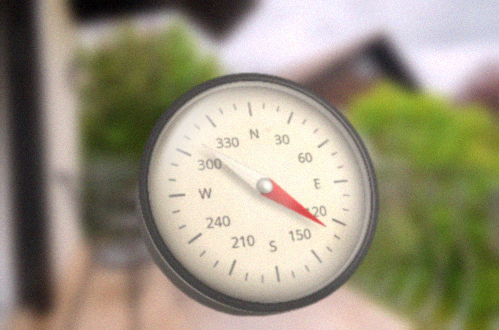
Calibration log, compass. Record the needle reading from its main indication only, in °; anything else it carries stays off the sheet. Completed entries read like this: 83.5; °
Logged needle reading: 130; °
